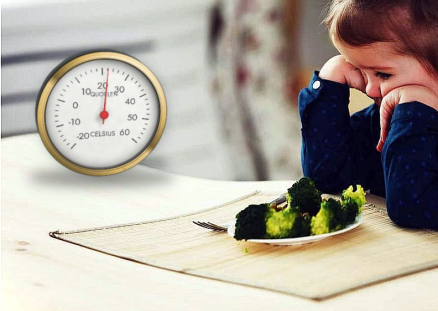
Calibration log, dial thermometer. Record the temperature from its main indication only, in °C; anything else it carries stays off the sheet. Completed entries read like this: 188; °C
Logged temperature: 22; °C
